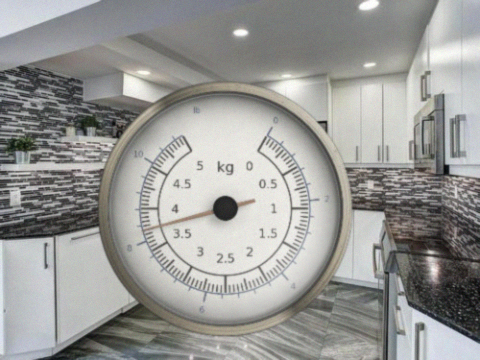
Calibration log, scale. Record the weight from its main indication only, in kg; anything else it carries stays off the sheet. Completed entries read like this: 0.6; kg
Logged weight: 3.75; kg
